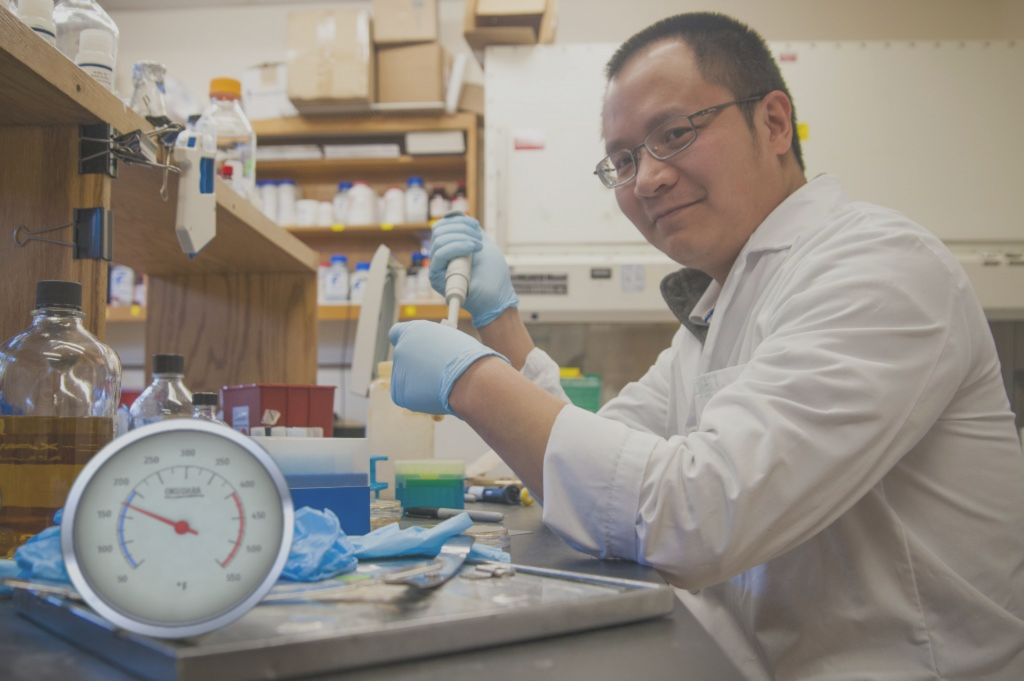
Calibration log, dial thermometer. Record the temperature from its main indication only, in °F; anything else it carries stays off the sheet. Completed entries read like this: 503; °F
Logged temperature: 175; °F
